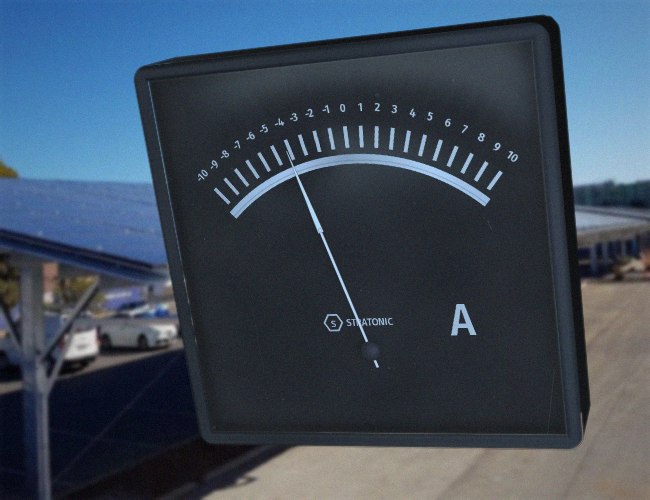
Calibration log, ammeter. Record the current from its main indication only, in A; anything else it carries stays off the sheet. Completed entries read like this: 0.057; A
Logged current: -4; A
